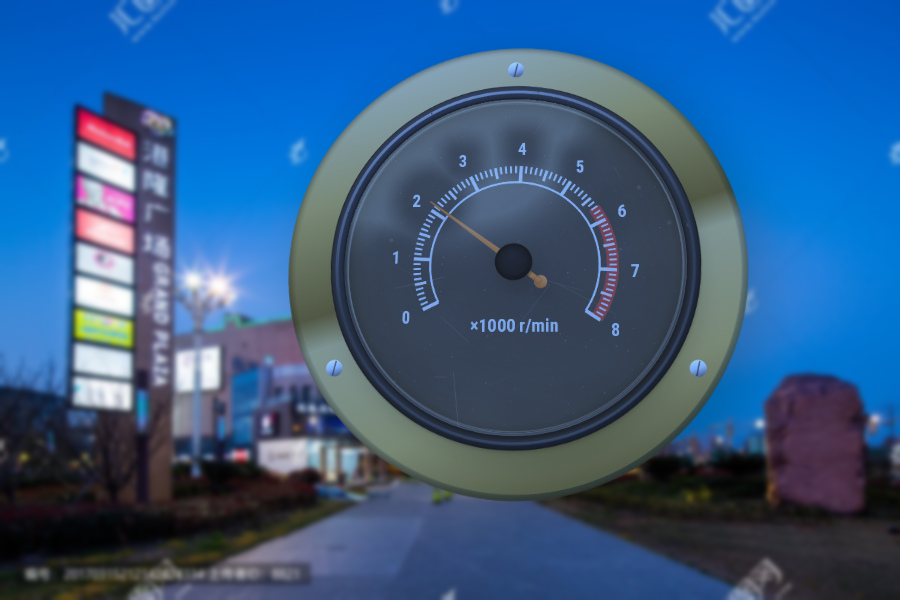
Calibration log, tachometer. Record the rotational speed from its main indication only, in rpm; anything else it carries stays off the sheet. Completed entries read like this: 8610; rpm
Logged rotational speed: 2100; rpm
